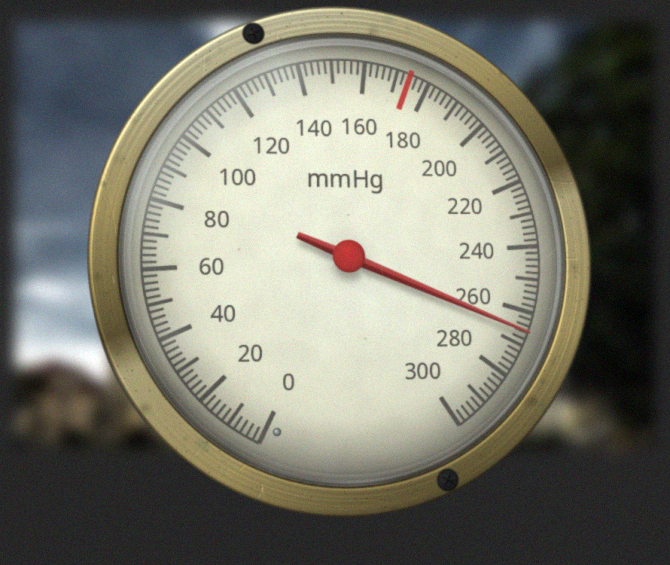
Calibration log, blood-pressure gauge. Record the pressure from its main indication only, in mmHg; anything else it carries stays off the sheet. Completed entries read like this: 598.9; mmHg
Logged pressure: 266; mmHg
